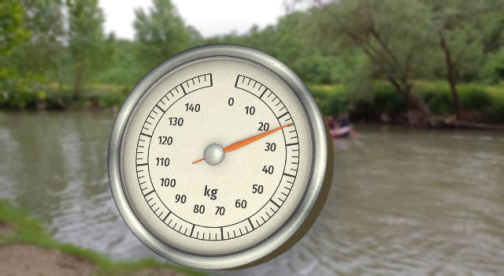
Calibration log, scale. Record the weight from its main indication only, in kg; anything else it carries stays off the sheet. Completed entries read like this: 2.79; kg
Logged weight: 24; kg
